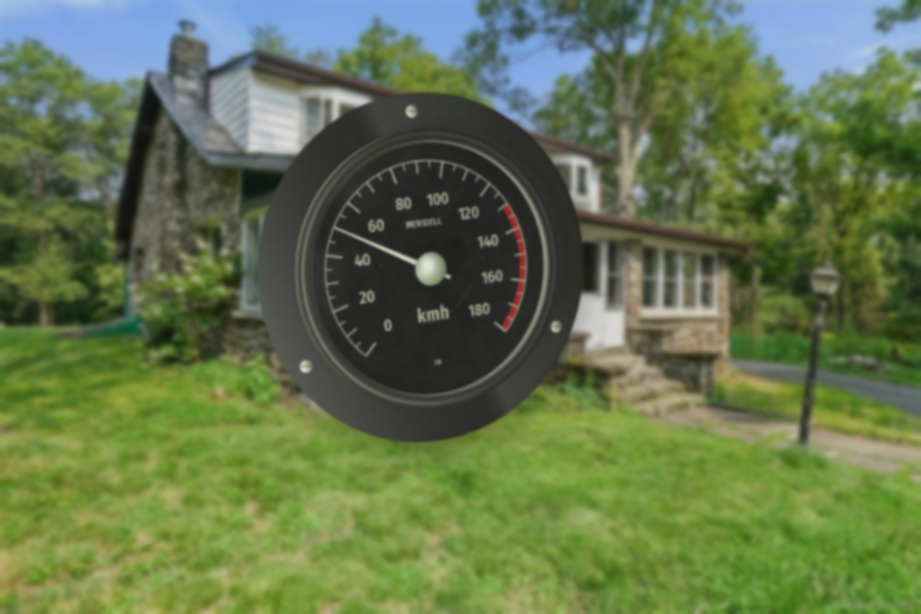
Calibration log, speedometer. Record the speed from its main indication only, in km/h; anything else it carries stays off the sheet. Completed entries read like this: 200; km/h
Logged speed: 50; km/h
